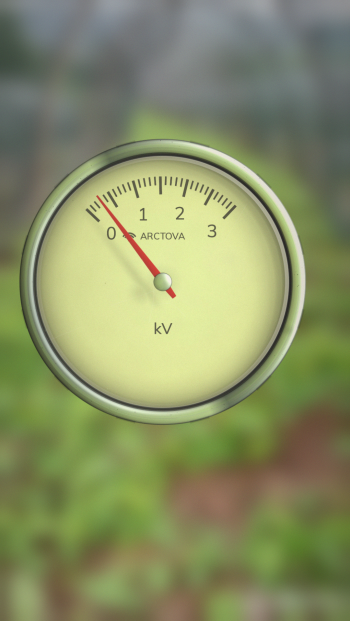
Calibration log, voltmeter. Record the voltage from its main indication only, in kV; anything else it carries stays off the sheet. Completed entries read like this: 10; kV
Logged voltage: 0.3; kV
